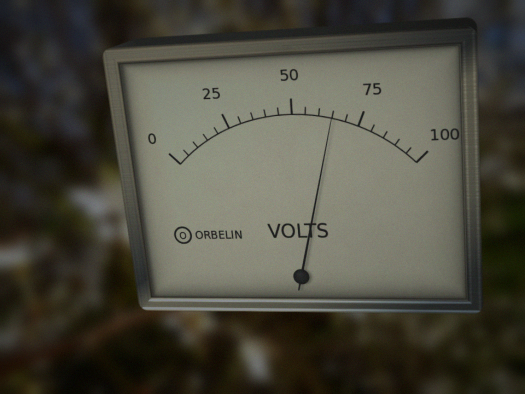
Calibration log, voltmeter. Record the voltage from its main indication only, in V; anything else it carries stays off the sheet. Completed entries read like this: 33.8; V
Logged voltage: 65; V
